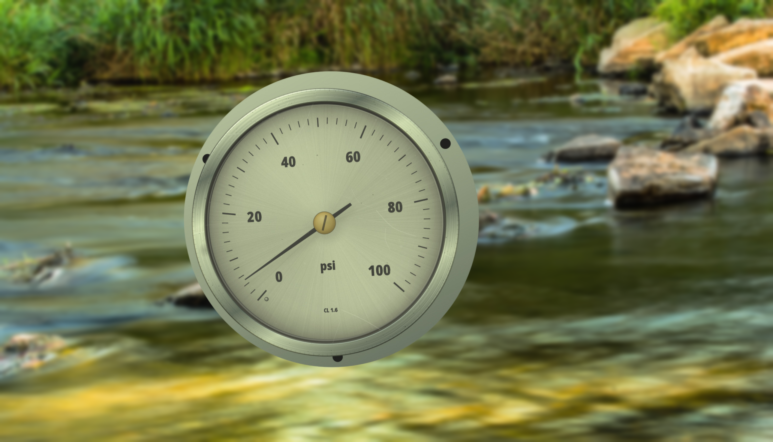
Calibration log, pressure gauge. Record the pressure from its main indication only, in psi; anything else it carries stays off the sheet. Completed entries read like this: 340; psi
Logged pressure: 5; psi
